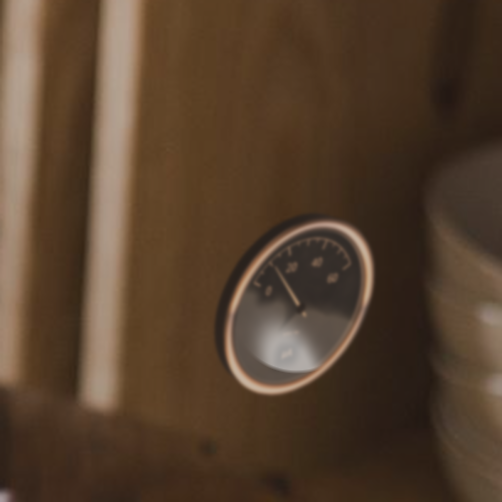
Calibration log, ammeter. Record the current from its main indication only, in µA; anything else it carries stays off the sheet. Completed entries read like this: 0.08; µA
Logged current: 10; µA
